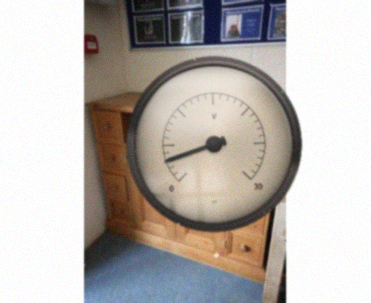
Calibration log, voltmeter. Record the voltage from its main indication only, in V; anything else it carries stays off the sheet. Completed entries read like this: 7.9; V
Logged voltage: 3; V
